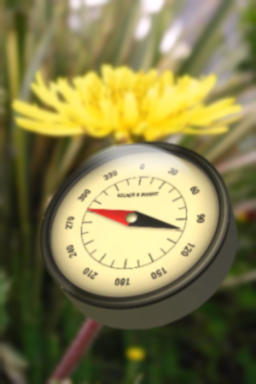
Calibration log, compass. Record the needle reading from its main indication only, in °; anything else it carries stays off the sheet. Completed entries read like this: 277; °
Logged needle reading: 285; °
